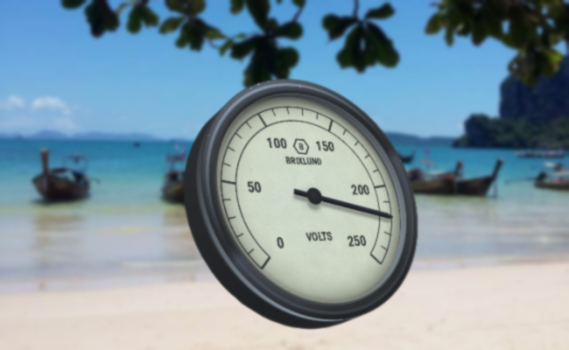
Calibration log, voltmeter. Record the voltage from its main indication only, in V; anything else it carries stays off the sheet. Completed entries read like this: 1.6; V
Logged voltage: 220; V
